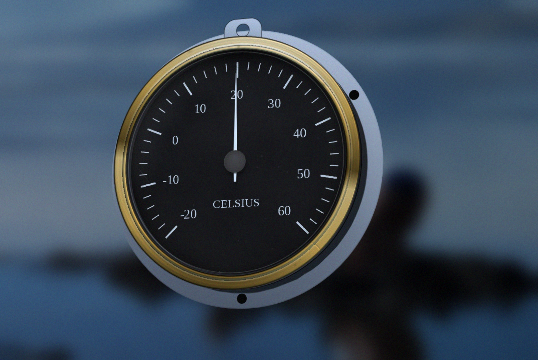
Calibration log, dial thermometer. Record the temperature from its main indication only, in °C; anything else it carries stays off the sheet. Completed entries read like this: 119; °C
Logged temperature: 20; °C
